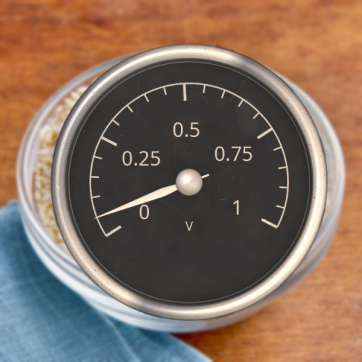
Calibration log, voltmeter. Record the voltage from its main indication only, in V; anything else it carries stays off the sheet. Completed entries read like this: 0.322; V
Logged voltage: 0.05; V
